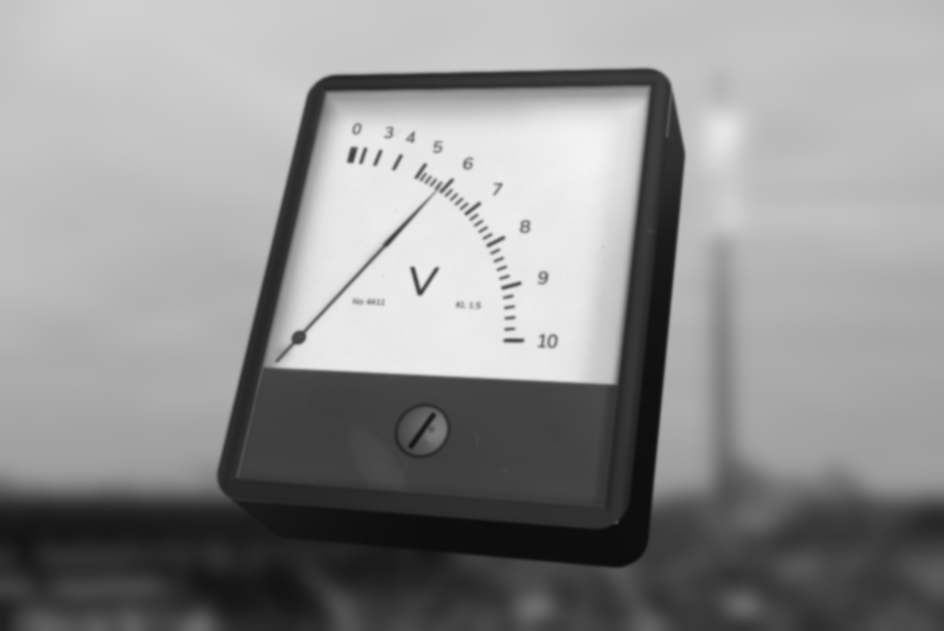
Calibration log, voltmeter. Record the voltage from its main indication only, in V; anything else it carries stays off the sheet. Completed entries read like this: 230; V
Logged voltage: 6; V
